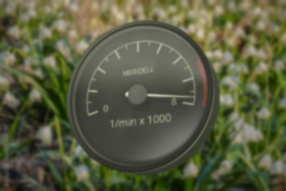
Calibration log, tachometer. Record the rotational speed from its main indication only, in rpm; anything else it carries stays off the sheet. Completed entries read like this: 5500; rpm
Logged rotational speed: 7750; rpm
